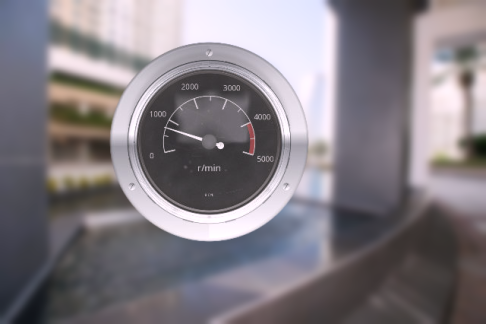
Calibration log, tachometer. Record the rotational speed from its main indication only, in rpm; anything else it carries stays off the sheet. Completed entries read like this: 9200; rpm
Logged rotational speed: 750; rpm
